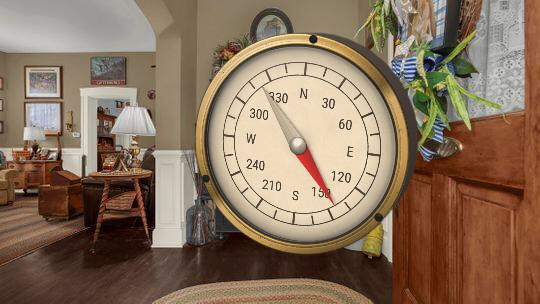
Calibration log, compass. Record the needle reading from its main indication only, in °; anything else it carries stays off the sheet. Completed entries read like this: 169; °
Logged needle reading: 142.5; °
